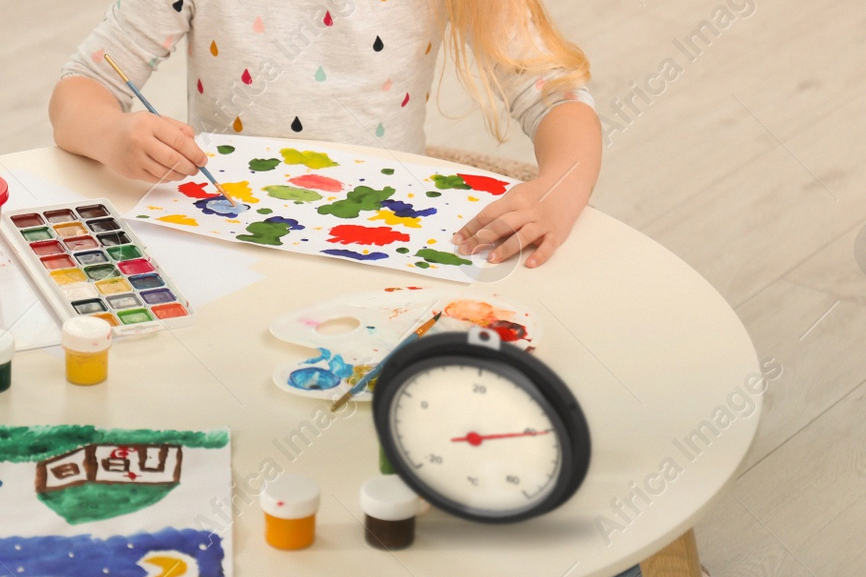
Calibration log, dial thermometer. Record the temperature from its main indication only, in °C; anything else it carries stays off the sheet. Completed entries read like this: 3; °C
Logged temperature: 40; °C
